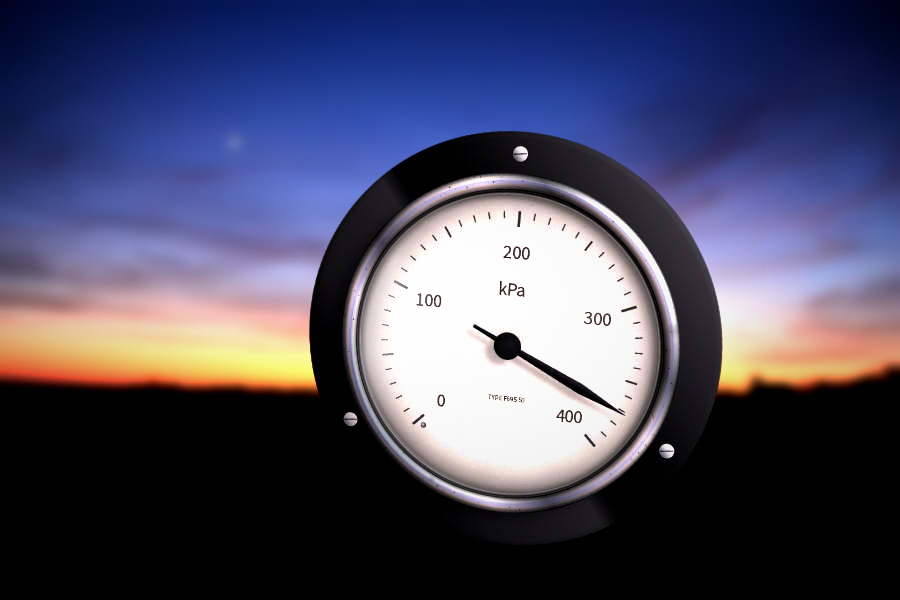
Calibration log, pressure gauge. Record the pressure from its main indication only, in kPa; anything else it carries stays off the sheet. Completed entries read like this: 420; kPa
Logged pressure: 370; kPa
